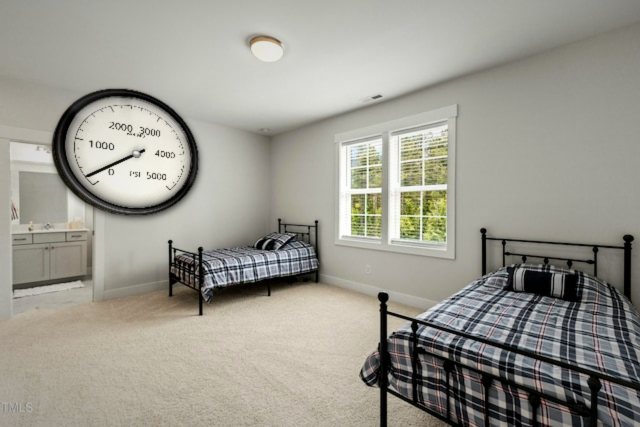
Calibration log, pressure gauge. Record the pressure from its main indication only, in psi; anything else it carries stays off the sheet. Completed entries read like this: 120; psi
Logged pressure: 200; psi
